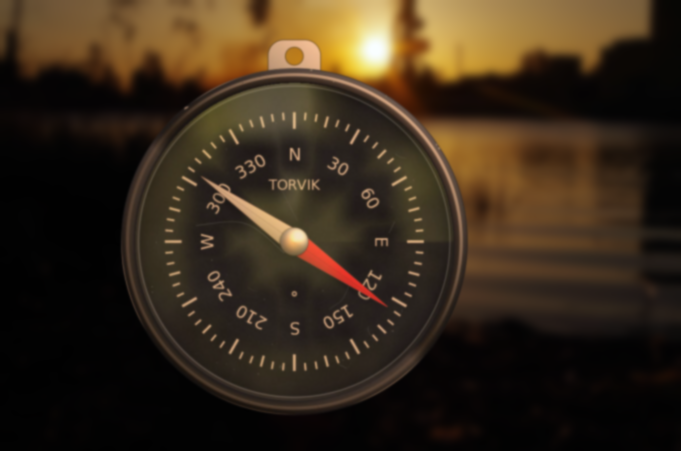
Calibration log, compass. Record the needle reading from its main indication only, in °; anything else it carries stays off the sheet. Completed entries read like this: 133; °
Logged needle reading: 125; °
